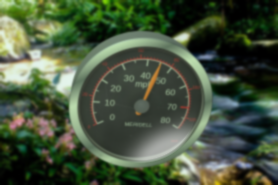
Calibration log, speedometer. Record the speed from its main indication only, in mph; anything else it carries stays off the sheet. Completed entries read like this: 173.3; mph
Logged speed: 45; mph
